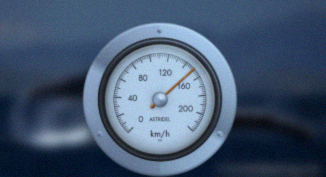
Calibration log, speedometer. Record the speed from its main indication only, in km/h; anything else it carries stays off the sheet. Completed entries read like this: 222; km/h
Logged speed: 150; km/h
